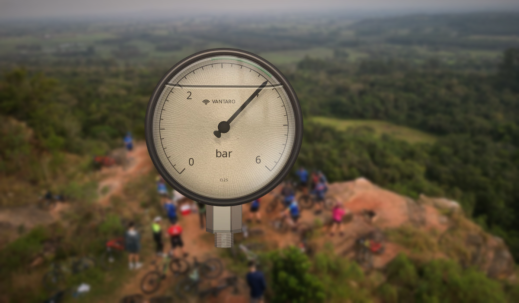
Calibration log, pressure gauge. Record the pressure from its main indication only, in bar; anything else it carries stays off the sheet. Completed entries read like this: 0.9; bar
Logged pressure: 4; bar
